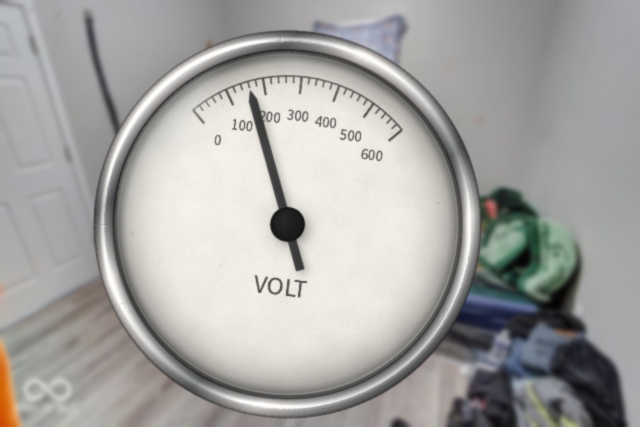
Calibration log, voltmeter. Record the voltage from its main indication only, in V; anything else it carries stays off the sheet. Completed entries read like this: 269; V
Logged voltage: 160; V
